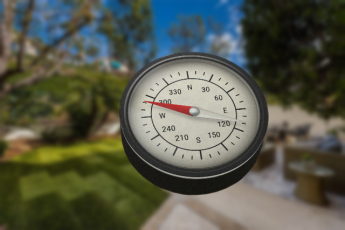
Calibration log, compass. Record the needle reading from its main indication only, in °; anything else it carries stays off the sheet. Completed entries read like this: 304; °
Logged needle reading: 290; °
